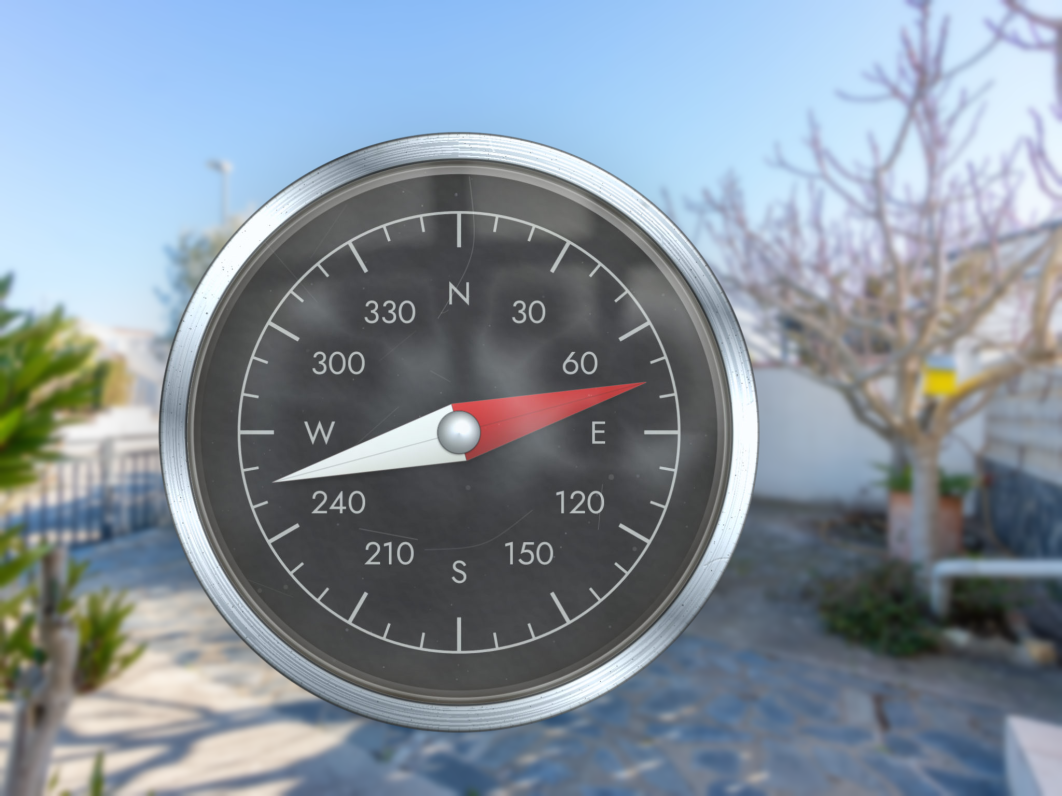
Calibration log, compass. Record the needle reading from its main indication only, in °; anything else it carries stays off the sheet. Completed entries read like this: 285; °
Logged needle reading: 75; °
